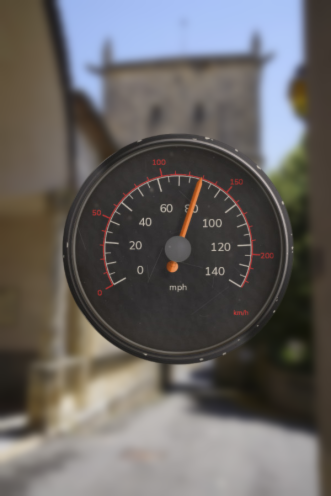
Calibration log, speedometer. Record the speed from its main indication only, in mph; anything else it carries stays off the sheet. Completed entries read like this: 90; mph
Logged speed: 80; mph
